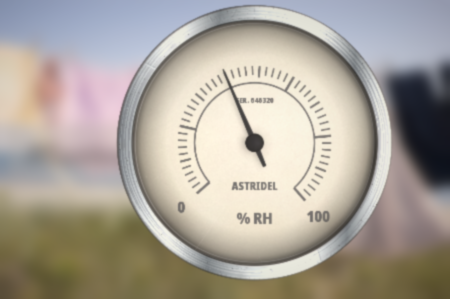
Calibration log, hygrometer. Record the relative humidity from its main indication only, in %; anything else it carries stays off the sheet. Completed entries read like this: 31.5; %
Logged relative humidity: 40; %
